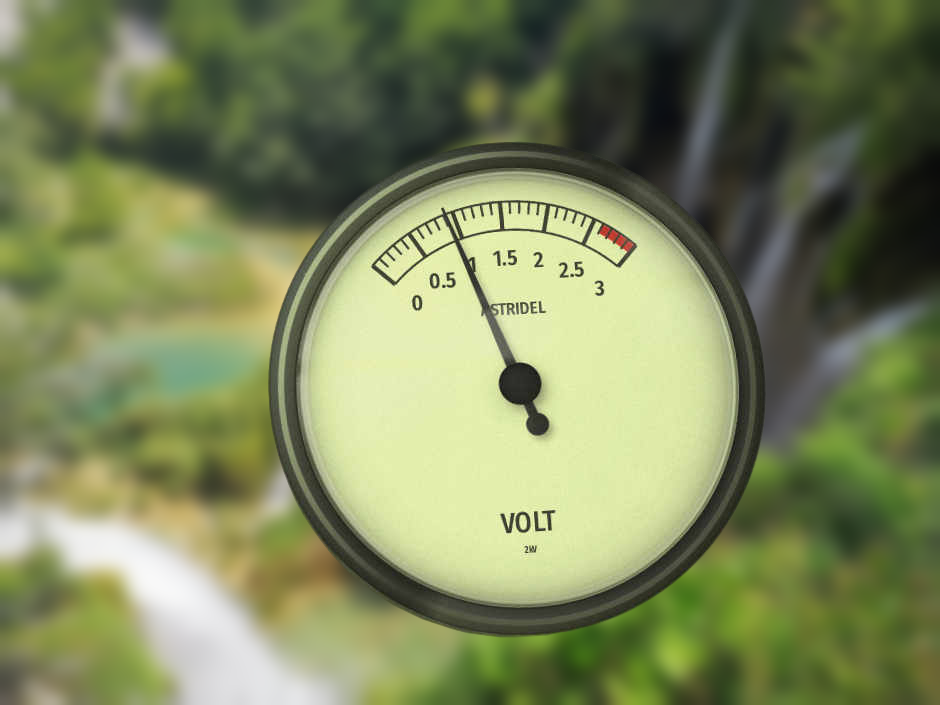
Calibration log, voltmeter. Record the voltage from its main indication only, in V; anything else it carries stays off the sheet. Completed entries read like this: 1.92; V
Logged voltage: 0.9; V
